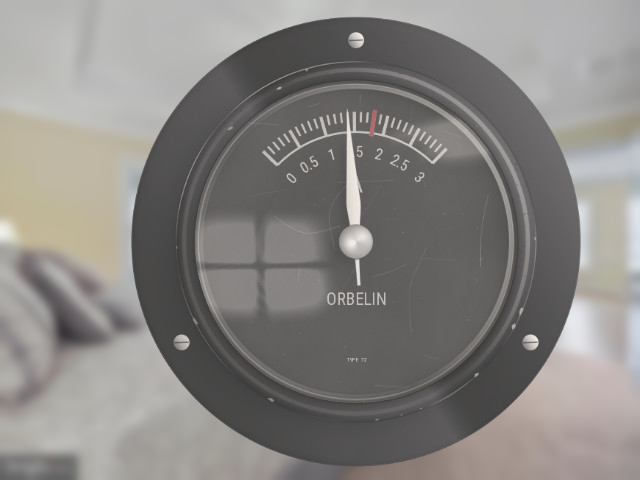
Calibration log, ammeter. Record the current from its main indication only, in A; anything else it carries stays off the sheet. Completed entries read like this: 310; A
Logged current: 1.4; A
